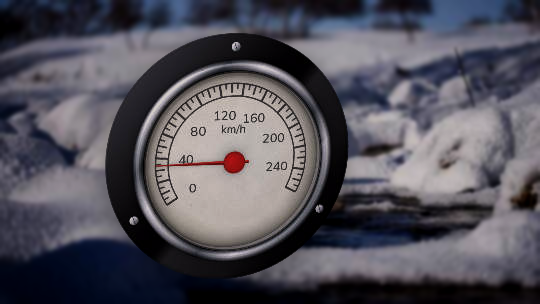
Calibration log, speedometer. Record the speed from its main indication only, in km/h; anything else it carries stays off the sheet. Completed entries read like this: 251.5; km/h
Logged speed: 35; km/h
